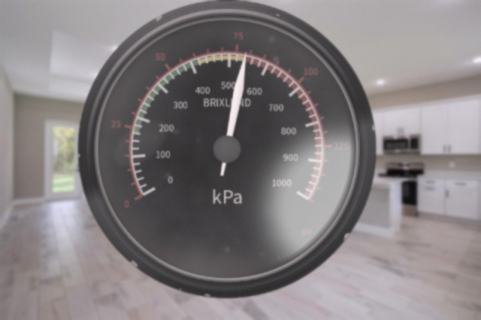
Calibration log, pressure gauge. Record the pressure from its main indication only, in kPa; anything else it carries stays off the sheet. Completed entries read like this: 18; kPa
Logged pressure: 540; kPa
